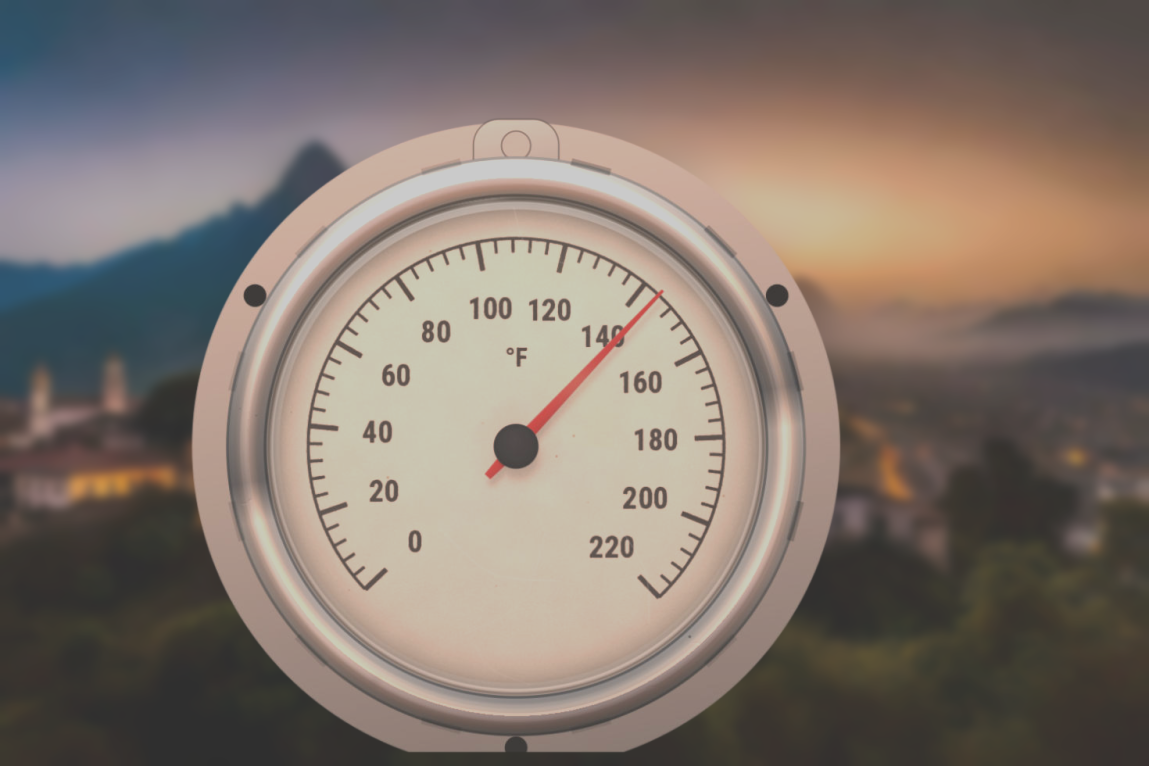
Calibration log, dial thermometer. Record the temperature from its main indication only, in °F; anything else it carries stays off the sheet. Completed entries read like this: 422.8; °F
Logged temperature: 144; °F
